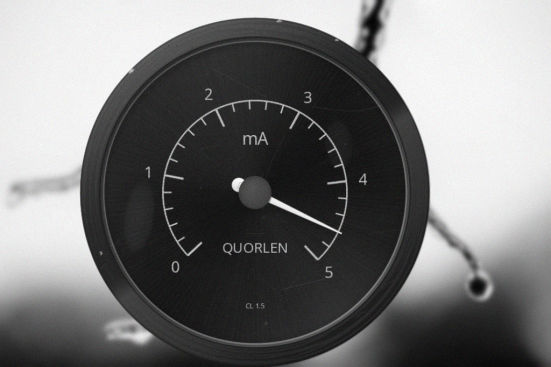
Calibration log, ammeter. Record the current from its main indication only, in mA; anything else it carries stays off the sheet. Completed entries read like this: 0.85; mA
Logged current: 4.6; mA
